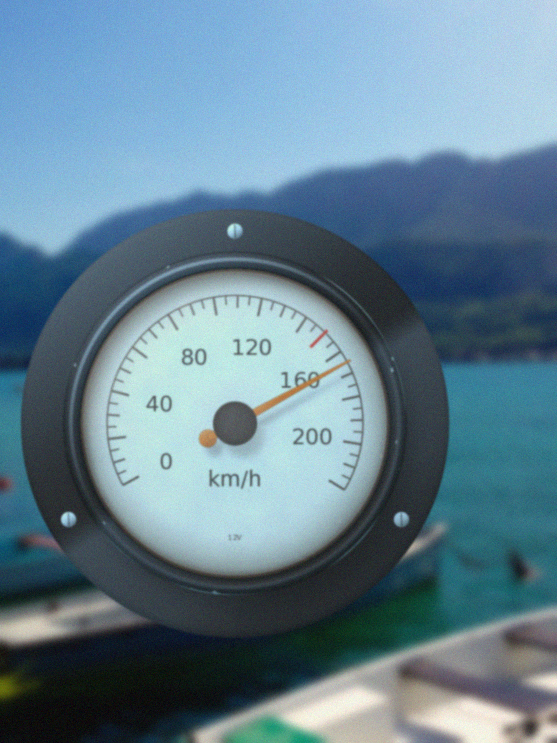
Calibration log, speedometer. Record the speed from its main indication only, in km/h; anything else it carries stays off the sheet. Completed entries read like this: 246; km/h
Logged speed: 165; km/h
